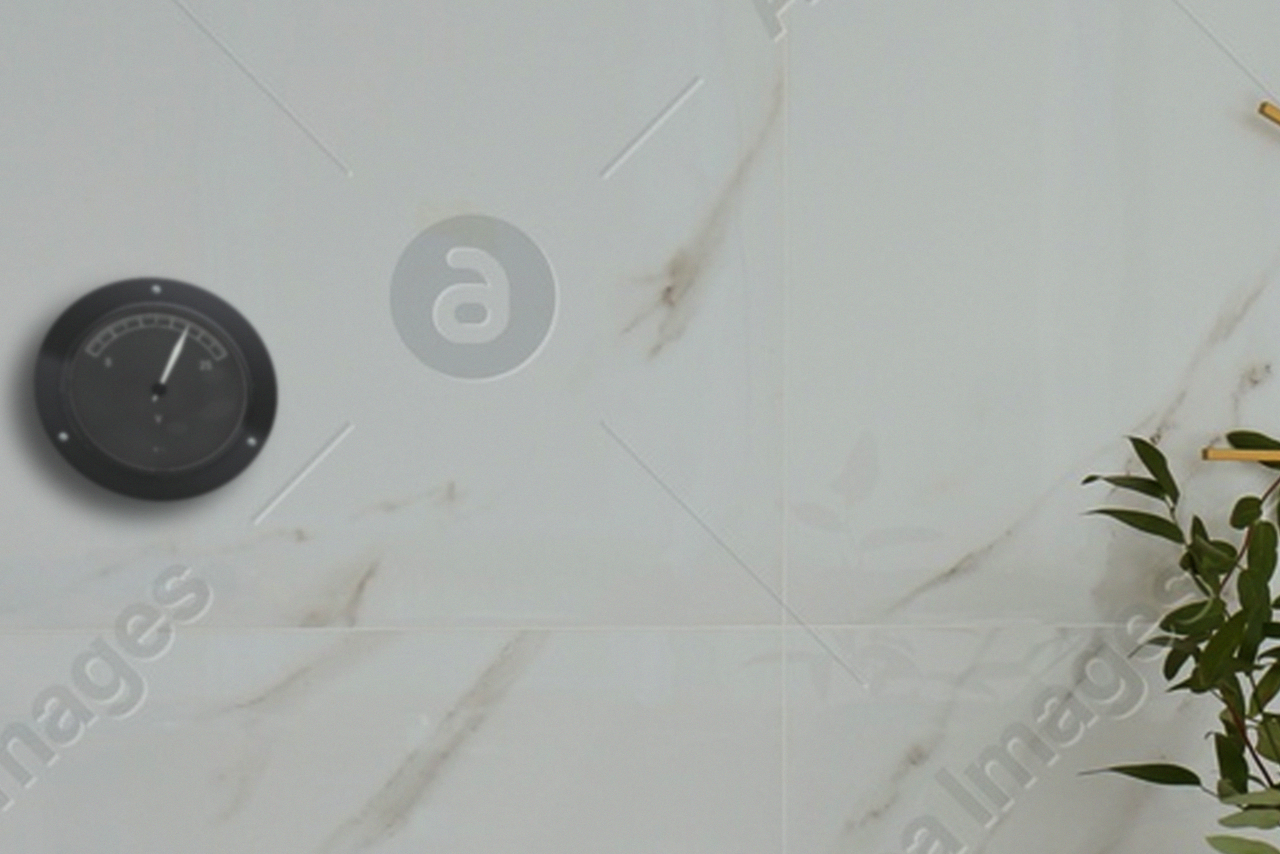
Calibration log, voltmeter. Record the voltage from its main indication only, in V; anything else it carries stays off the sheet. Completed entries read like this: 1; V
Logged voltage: 17.5; V
